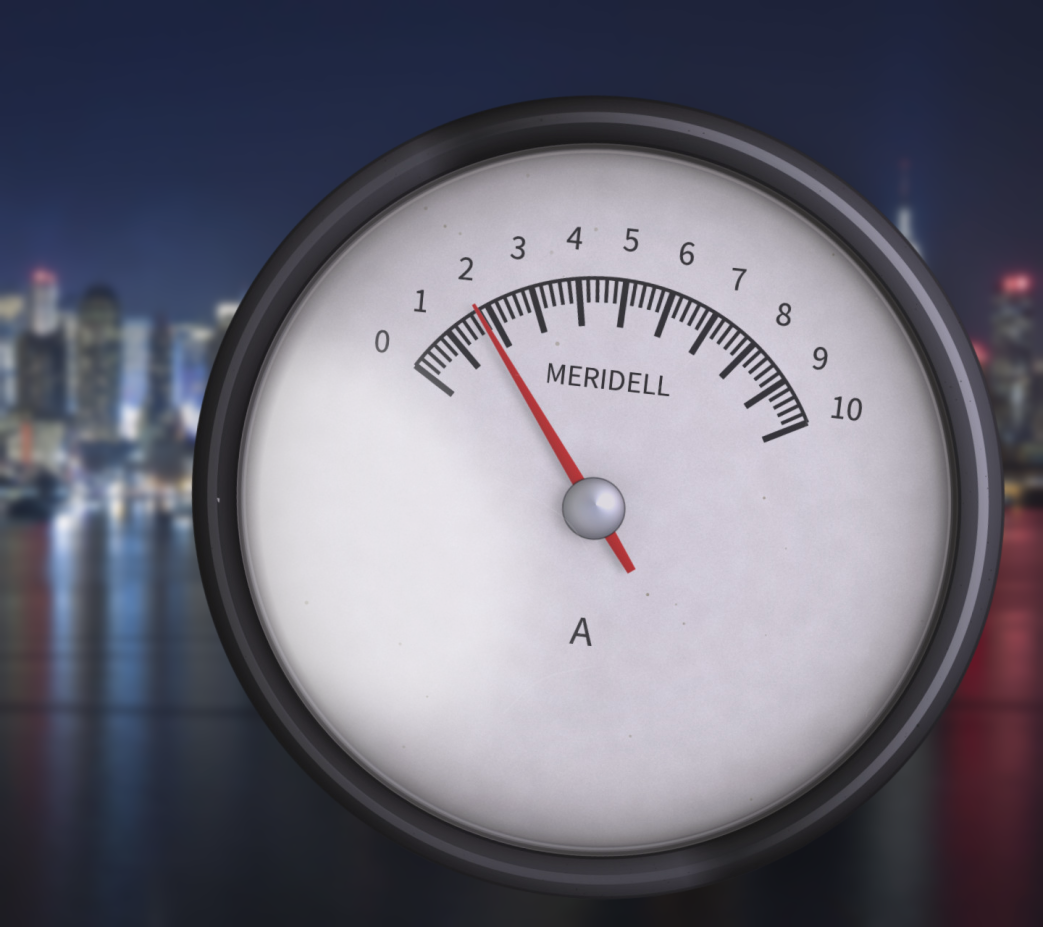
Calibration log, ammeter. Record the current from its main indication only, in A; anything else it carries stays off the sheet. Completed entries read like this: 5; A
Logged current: 1.8; A
